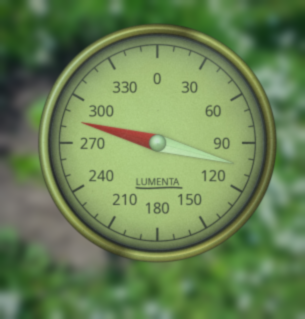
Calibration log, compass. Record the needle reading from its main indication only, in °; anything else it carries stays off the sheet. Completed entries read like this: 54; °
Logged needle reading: 285; °
